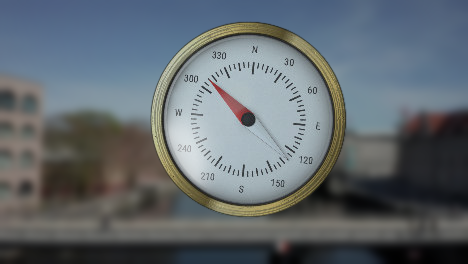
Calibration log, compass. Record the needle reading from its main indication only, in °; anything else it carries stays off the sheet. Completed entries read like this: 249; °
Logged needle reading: 310; °
